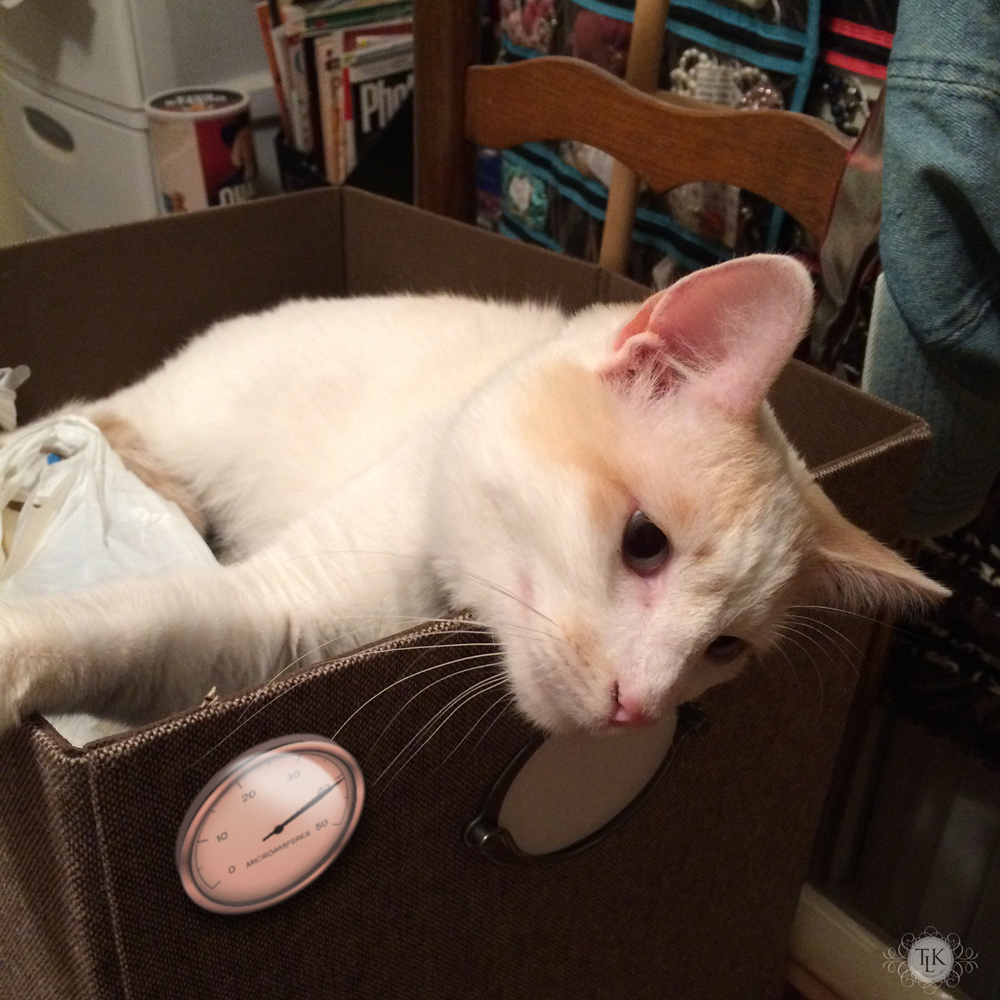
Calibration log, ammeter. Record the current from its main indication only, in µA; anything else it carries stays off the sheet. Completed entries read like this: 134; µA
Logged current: 40; µA
